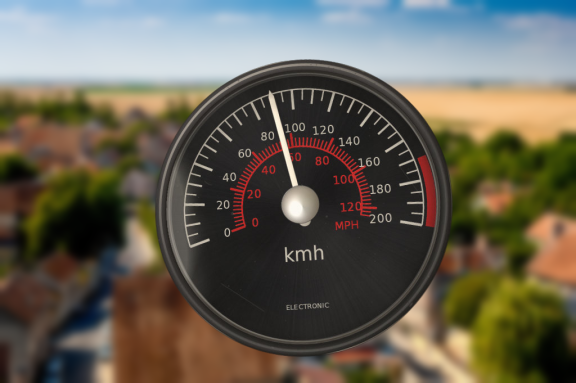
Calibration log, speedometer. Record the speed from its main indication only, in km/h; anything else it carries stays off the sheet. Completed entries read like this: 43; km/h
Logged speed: 90; km/h
